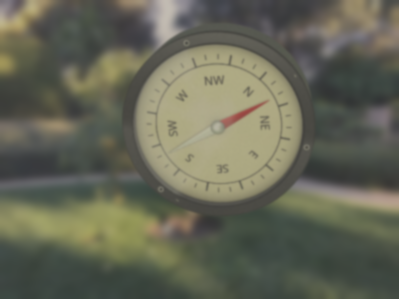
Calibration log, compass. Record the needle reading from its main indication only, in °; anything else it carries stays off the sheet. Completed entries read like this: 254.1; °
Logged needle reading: 20; °
